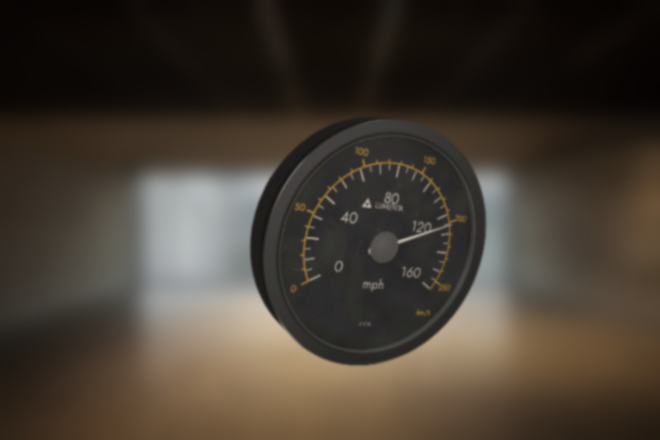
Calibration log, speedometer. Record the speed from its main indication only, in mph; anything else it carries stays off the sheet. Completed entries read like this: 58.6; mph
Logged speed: 125; mph
